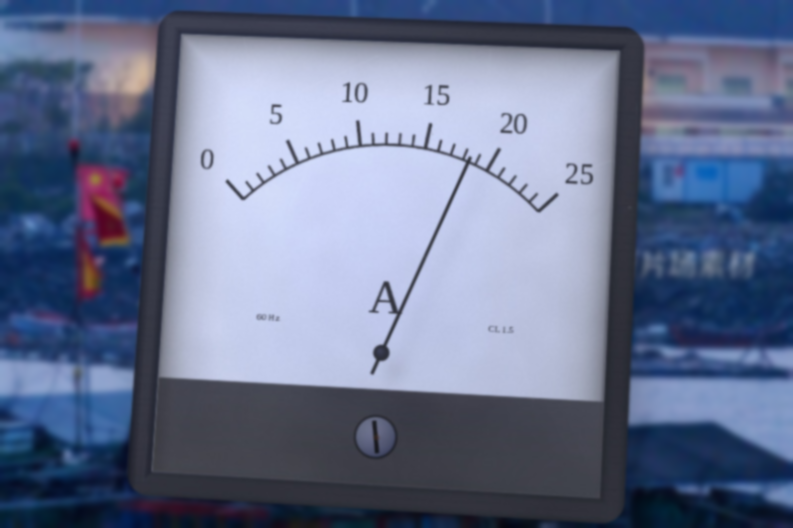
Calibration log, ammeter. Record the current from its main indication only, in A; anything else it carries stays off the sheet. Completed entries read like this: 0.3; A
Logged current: 18.5; A
